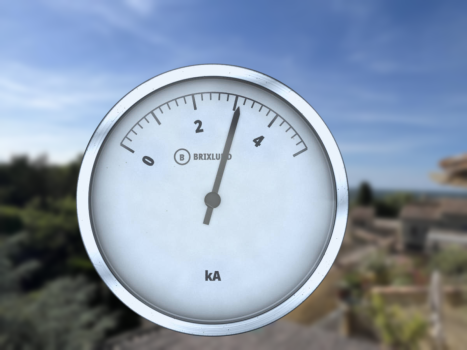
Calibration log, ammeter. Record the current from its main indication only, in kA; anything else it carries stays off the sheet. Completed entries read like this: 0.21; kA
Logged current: 3.1; kA
